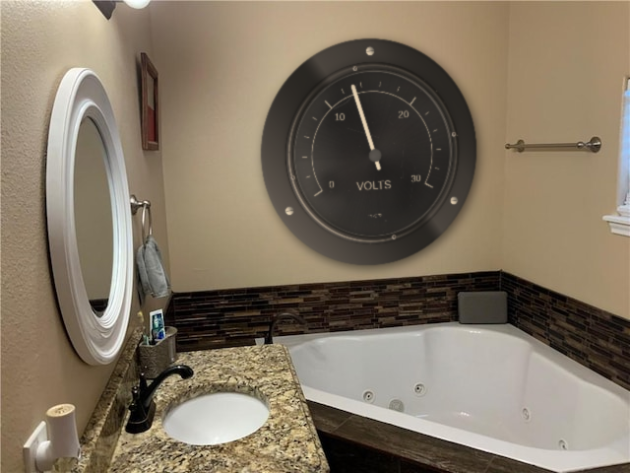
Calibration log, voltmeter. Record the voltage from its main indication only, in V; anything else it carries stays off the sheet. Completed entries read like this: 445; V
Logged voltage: 13; V
